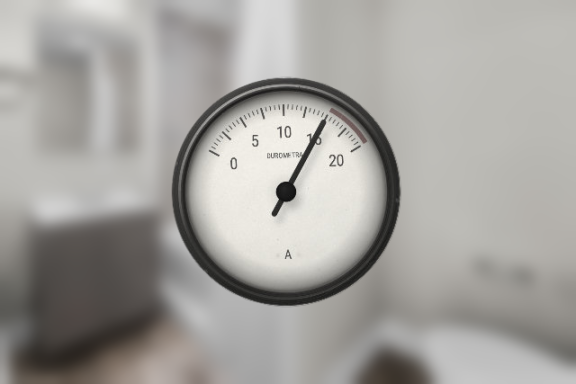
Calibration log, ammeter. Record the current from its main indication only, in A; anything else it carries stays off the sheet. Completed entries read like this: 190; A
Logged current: 15; A
